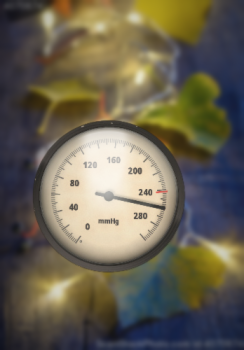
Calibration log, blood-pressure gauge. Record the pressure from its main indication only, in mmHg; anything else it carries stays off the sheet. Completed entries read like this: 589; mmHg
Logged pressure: 260; mmHg
